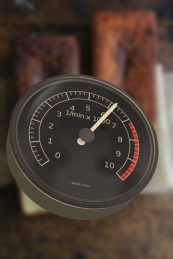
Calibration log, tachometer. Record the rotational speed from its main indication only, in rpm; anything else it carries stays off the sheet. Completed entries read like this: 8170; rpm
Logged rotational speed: 6200; rpm
